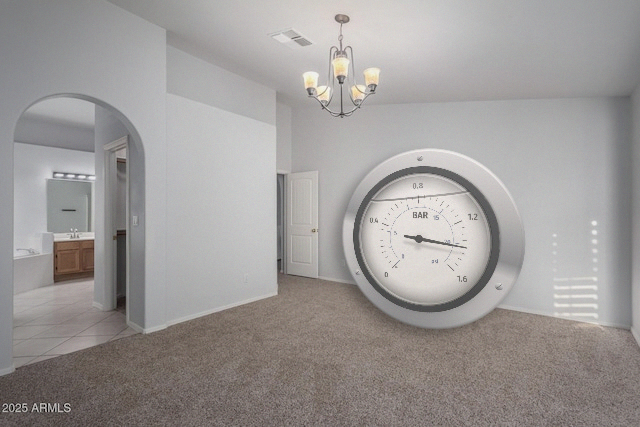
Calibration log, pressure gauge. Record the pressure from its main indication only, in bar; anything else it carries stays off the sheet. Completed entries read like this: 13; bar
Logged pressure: 1.4; bar
